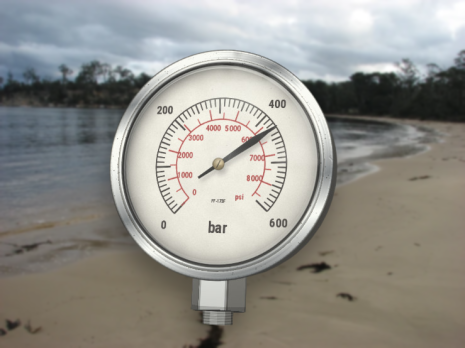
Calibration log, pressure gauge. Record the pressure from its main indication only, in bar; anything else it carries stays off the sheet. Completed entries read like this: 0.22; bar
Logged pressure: 430; bar
